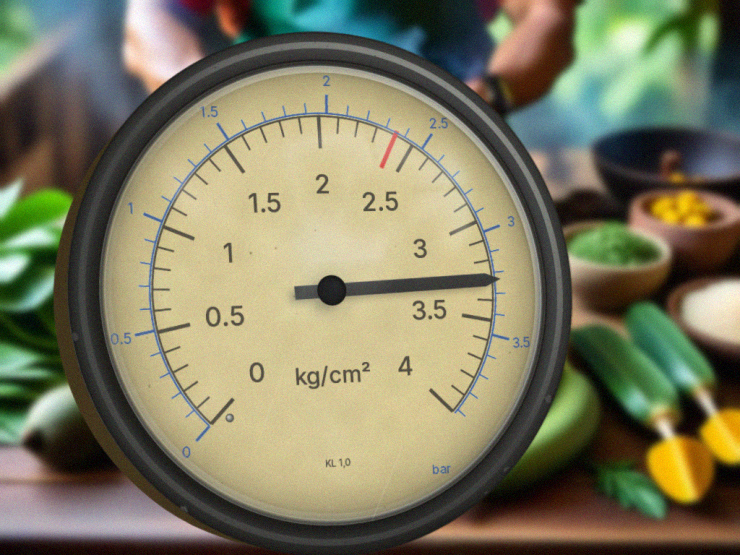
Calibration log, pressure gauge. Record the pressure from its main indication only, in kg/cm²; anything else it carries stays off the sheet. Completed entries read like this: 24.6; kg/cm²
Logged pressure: 3.3; kg/cm²
